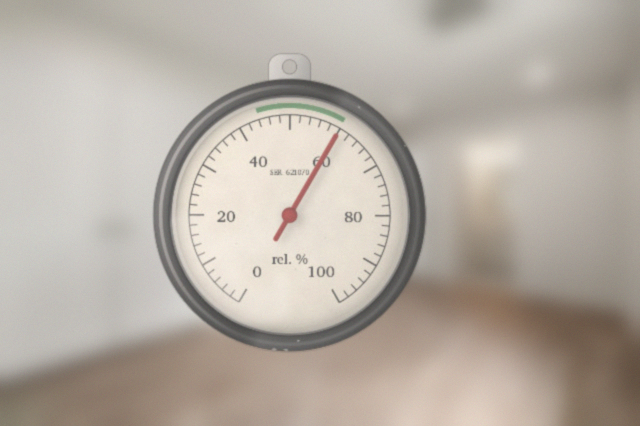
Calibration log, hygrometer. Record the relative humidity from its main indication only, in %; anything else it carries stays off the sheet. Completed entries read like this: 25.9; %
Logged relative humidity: 60; %
